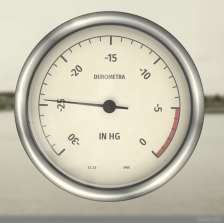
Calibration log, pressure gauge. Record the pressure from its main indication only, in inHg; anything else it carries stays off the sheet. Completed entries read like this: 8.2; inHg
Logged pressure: -24.5; inHg
